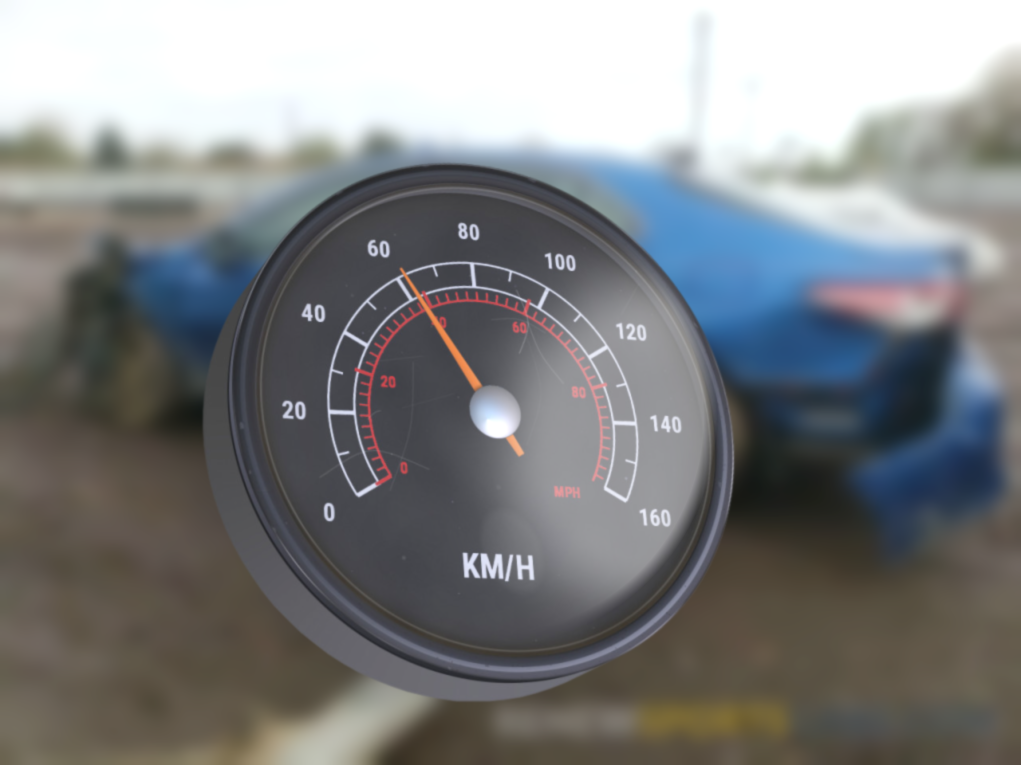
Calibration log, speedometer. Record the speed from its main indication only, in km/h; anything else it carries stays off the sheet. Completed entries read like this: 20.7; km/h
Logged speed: 60; km/h
